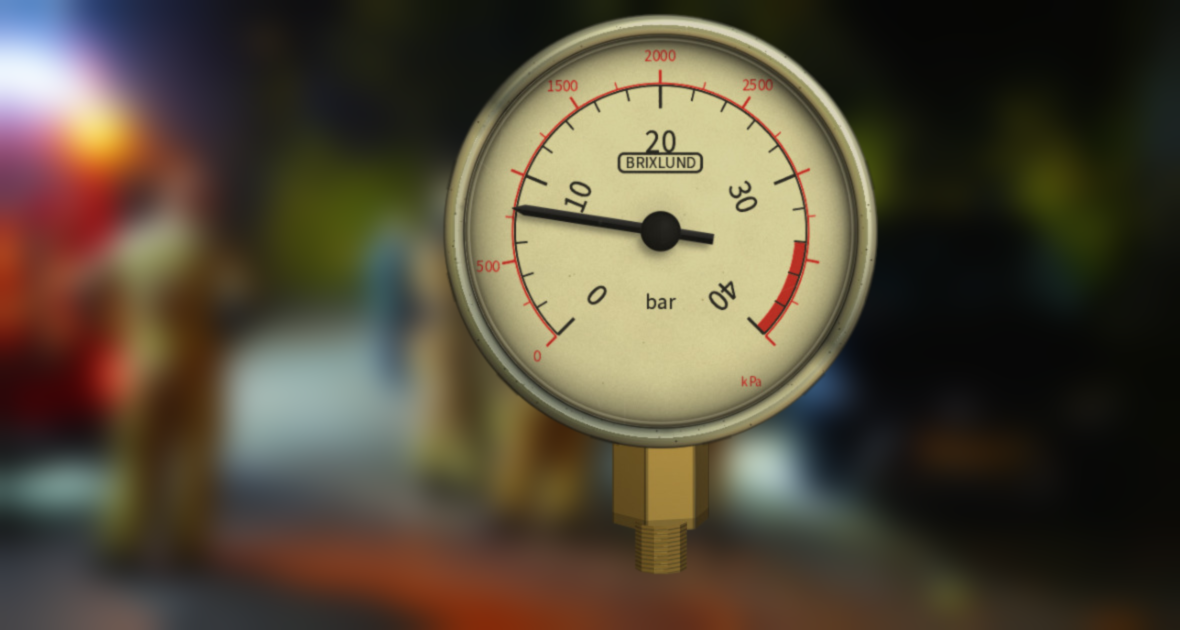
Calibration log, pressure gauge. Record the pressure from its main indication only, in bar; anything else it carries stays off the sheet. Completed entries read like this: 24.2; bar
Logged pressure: 8; bar
